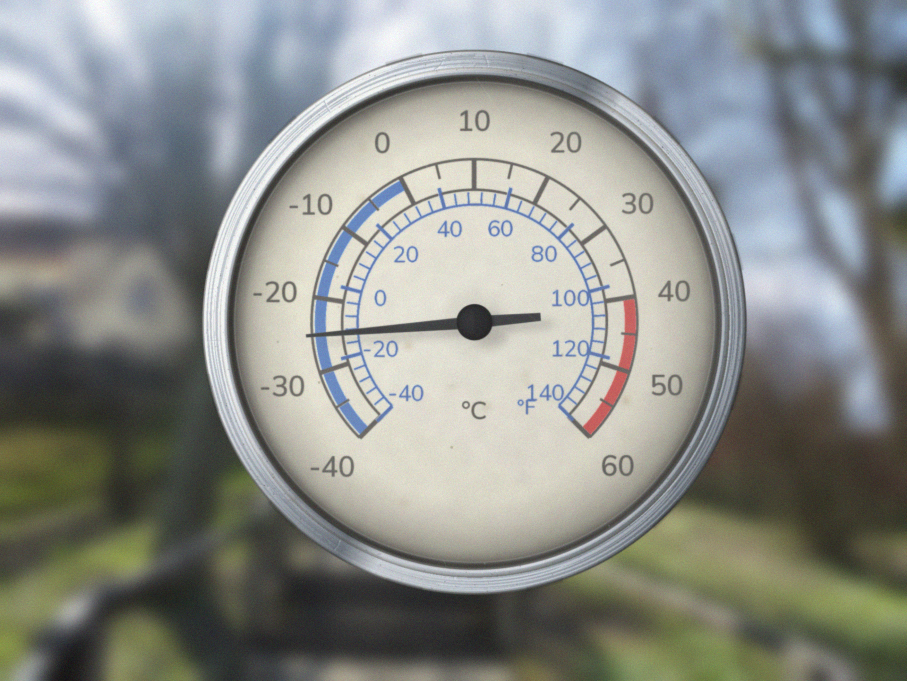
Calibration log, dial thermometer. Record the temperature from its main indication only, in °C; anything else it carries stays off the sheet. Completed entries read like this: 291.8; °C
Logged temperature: -25; °C
